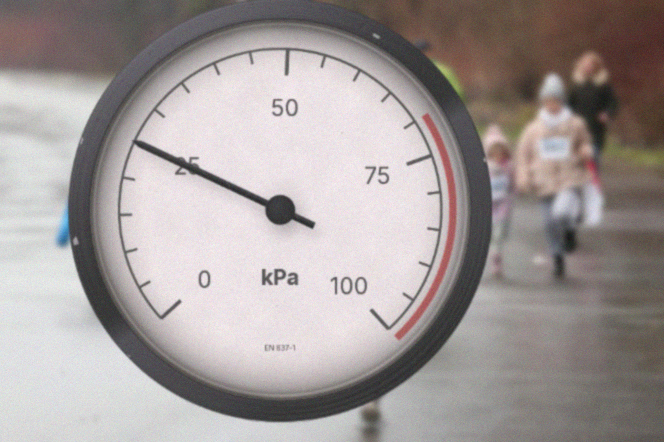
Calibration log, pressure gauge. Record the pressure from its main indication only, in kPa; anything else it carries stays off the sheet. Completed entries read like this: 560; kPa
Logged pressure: 25; kPa
